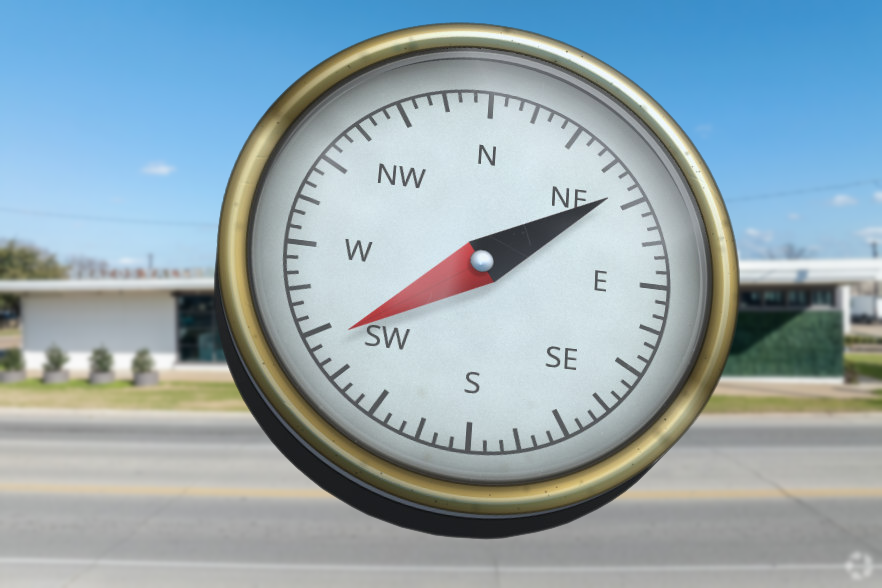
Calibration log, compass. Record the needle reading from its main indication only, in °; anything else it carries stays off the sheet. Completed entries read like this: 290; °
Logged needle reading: 235; °
